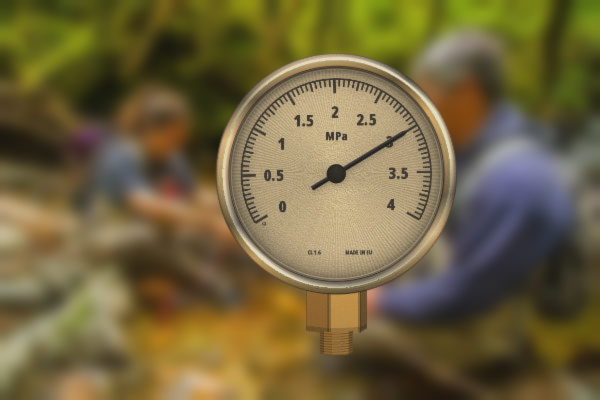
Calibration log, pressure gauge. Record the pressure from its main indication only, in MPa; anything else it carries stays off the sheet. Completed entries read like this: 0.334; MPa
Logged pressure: 3; MPa
